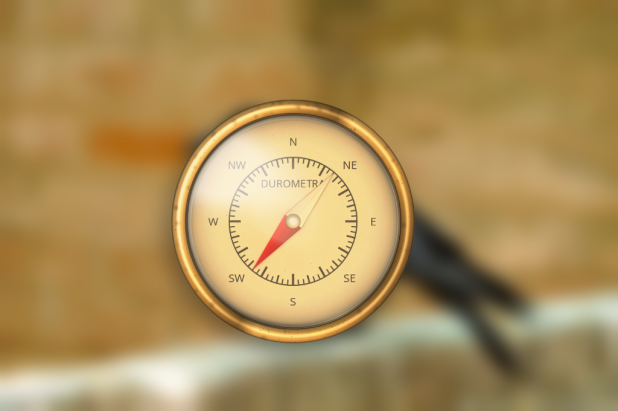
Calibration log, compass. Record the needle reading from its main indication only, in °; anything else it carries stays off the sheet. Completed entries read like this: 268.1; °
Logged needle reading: 220; °
